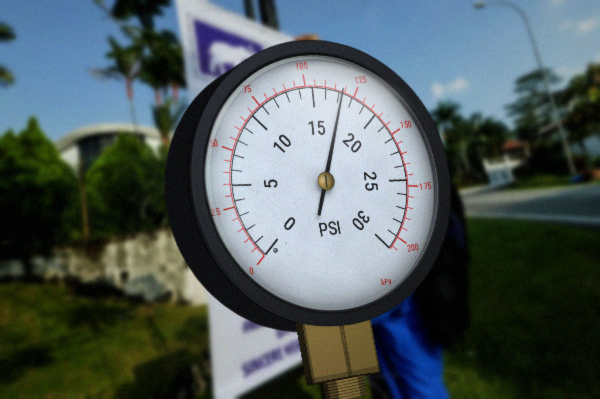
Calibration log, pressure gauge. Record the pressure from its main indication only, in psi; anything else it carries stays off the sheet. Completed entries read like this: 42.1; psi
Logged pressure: 17; psi
